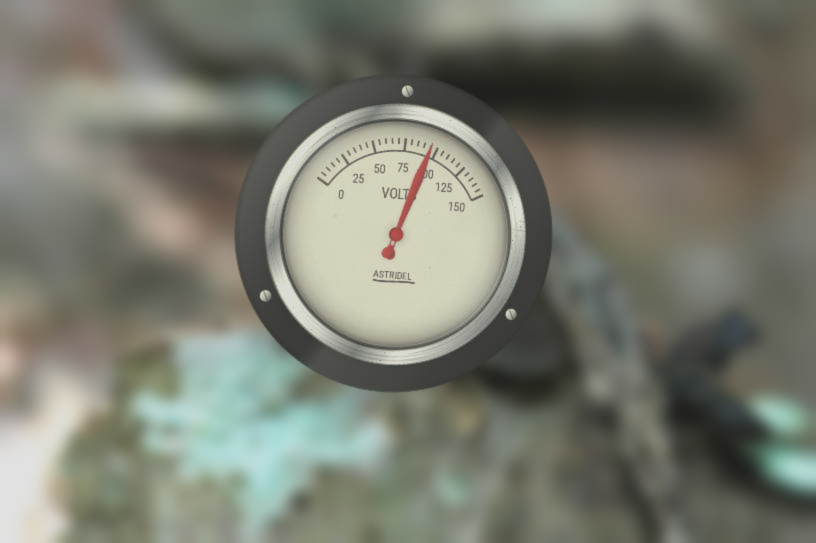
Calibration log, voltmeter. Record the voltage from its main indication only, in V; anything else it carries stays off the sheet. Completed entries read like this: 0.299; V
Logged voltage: 95; V
